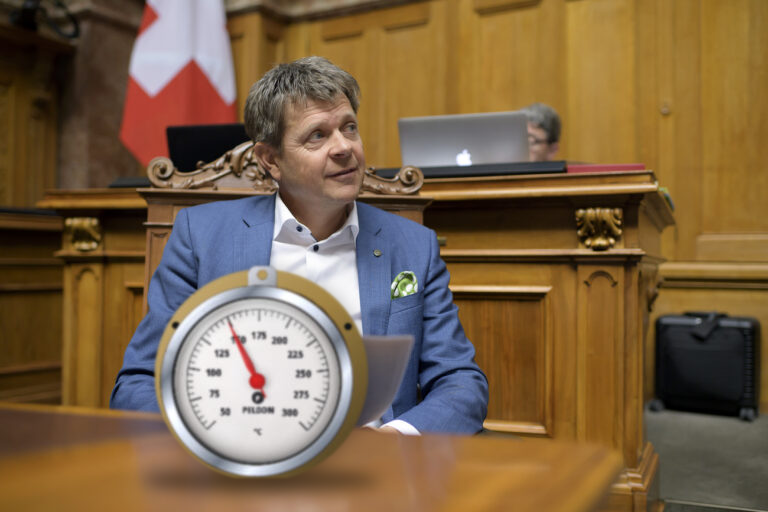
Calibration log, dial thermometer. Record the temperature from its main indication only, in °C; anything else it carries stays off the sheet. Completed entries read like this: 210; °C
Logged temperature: 150; °C
